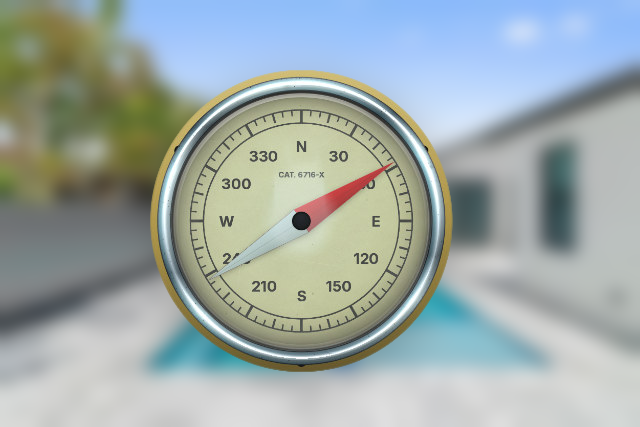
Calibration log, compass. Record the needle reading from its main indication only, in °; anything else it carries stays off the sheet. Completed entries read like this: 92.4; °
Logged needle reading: 57.5; °
